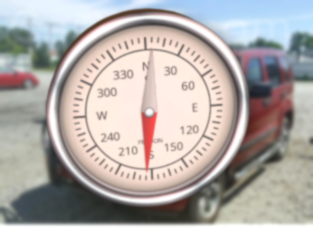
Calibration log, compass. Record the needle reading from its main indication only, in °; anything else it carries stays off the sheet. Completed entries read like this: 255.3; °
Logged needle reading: 185; °
